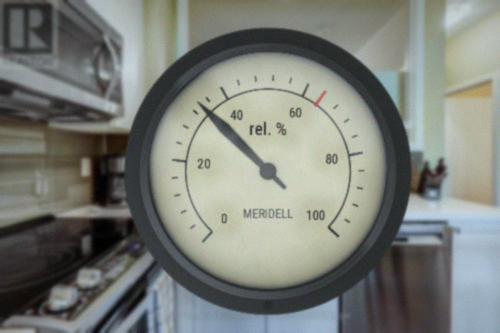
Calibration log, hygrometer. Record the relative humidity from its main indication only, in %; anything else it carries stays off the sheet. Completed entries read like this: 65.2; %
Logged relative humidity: 34; %
